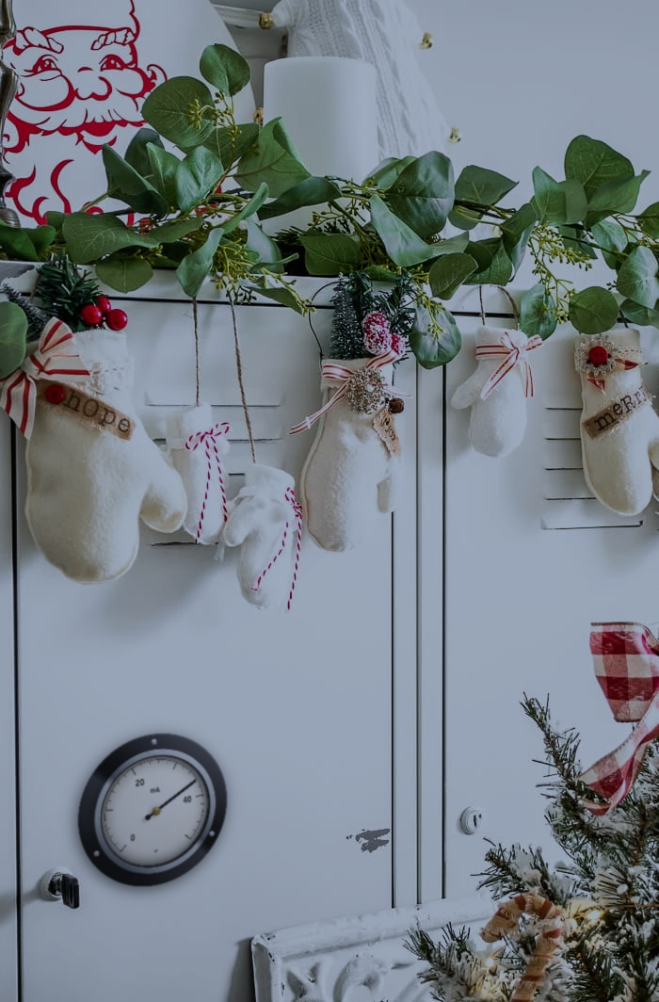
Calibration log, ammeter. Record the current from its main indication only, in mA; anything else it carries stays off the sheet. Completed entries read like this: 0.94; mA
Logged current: 36; mA
